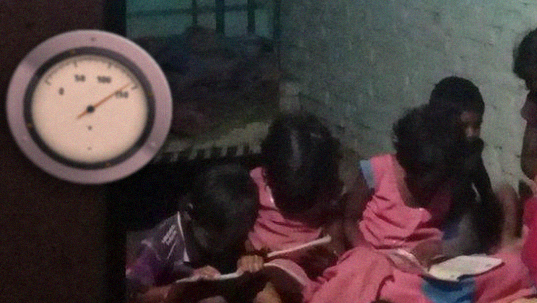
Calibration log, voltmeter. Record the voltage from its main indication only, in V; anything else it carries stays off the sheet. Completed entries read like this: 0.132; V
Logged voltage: 140; V
